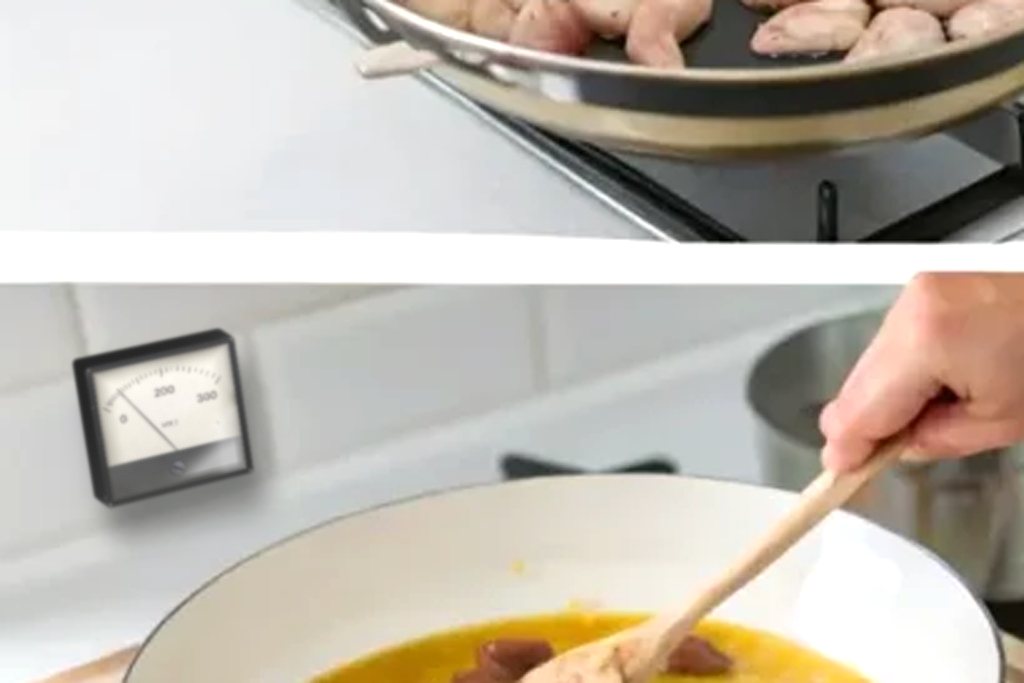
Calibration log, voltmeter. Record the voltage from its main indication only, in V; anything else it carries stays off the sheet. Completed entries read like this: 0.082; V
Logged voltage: 100; V
